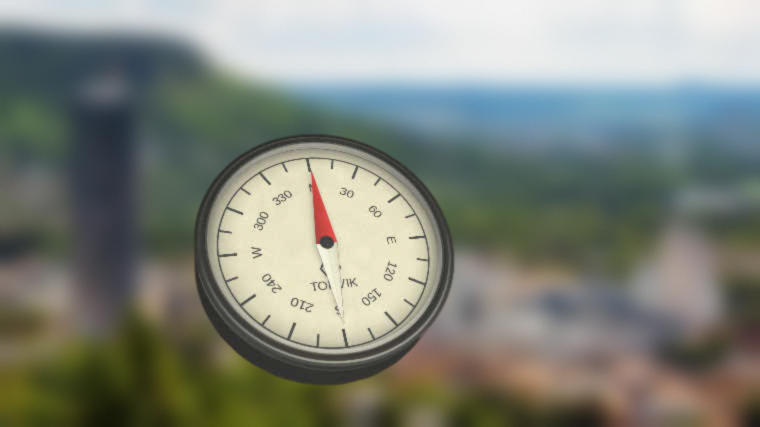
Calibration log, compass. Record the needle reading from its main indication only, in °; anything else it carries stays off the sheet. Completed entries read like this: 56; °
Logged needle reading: 0; °
